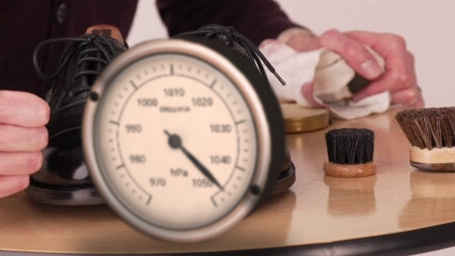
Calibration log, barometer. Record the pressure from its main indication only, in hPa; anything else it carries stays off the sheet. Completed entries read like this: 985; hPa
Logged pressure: 1046; hPa
